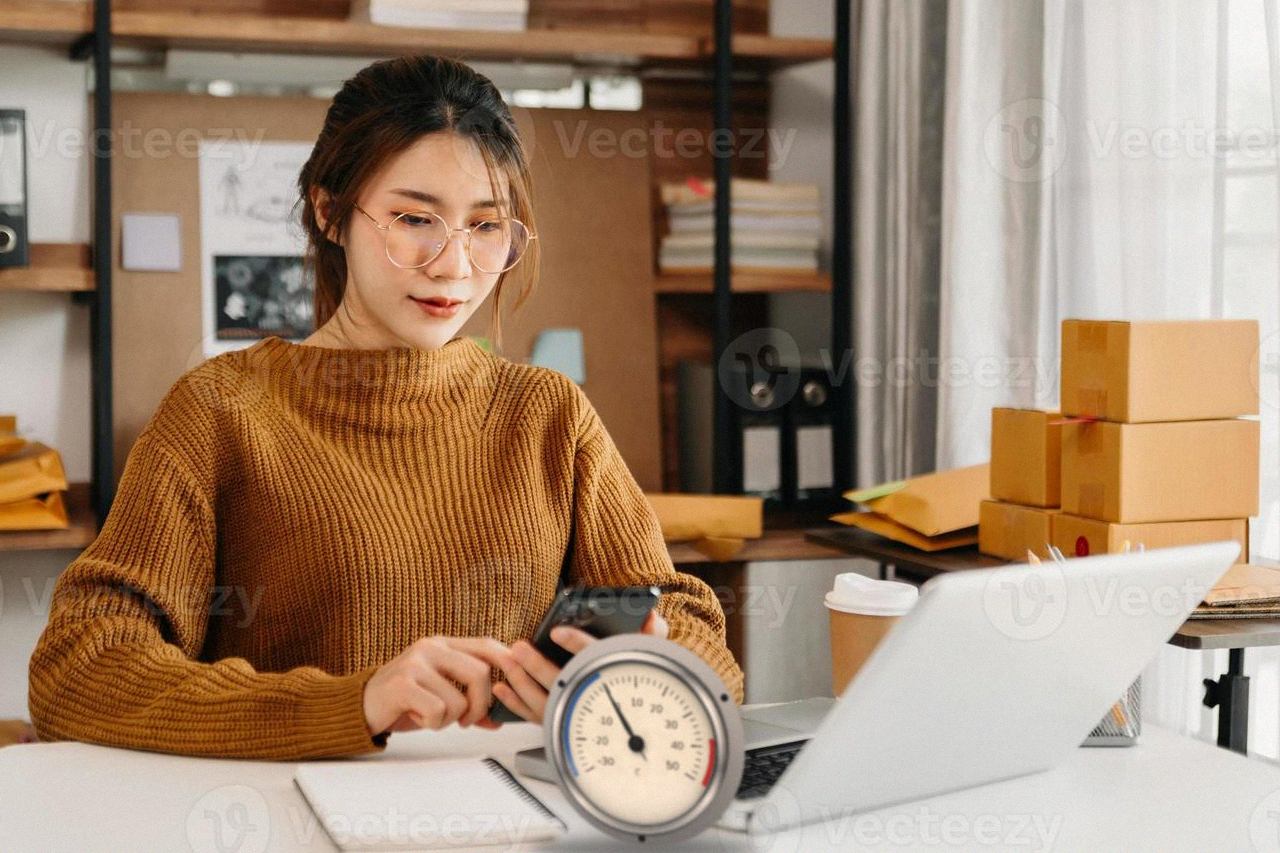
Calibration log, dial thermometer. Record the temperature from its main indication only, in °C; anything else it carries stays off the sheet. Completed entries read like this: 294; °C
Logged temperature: 0; °C
